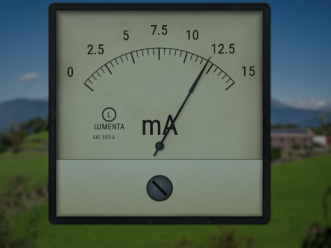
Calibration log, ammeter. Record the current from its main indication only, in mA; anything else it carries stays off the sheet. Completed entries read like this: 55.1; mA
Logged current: 12; mA
